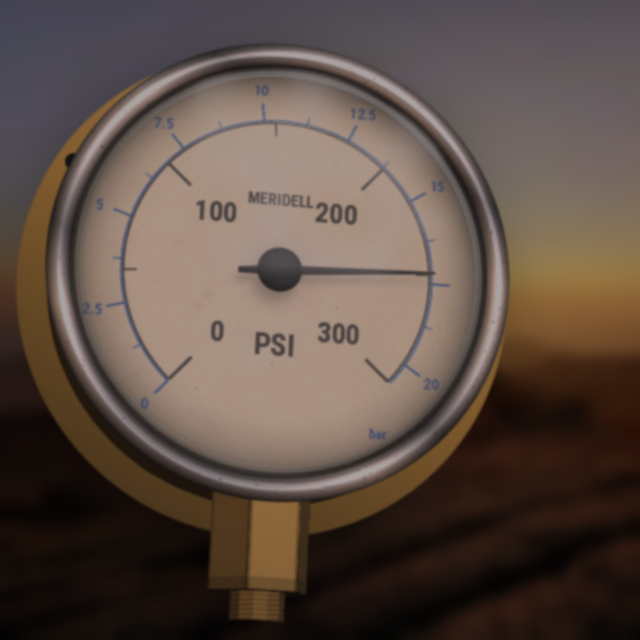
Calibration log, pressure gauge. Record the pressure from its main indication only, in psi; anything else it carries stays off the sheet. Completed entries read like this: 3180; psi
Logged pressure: 250; psi
